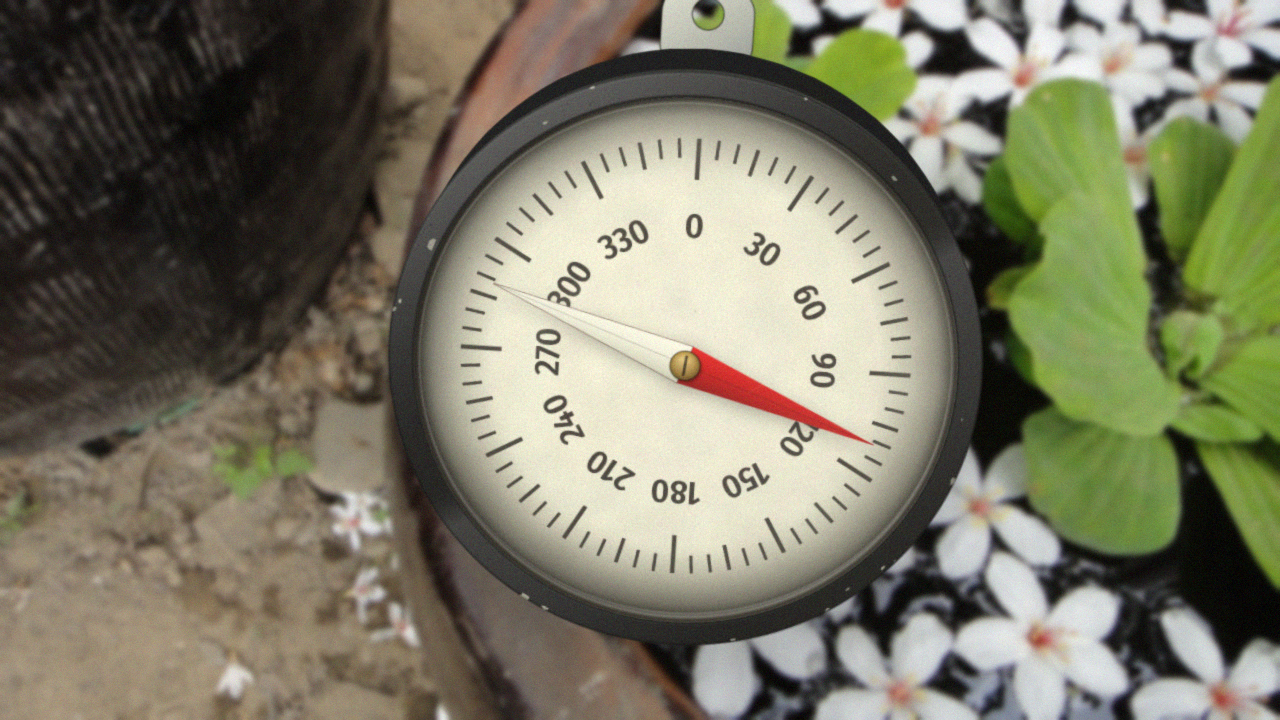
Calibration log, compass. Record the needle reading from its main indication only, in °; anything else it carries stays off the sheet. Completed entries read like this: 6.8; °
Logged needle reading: 110; °
